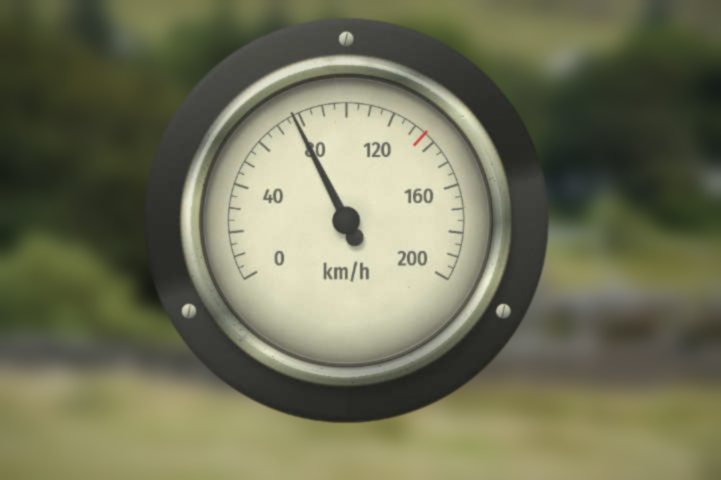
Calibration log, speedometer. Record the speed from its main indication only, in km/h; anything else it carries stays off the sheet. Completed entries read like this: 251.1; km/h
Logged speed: 77.5; km/h
